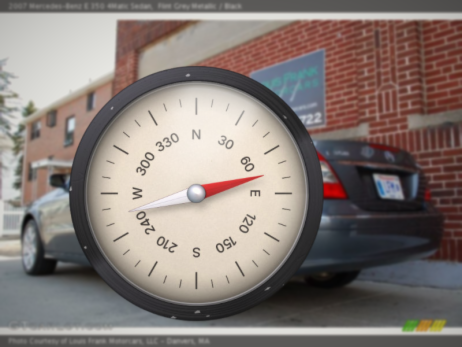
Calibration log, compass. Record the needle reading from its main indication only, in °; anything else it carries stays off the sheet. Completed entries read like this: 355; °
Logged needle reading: 75; °
